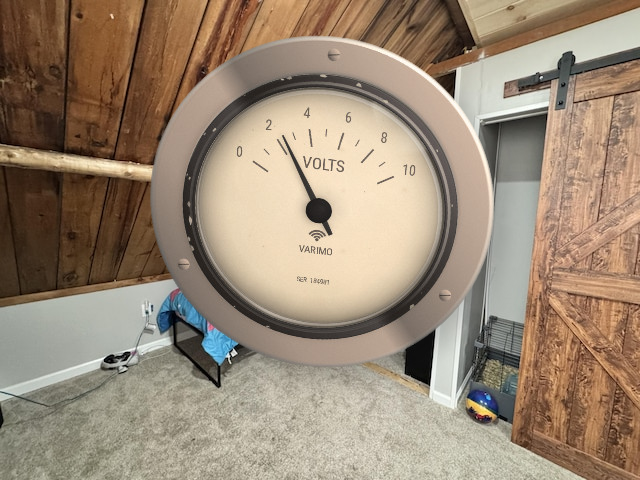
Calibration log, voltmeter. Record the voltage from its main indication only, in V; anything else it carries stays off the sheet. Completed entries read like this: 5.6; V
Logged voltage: 2.5; V
